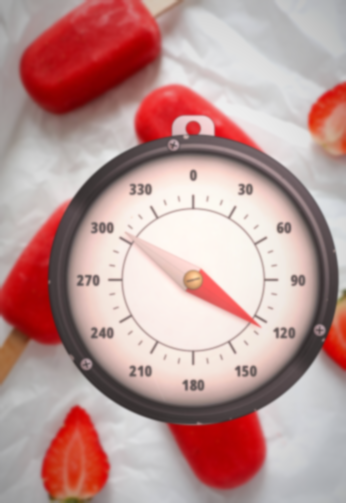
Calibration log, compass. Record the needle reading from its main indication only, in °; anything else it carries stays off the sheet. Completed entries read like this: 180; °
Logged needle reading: 125; °
